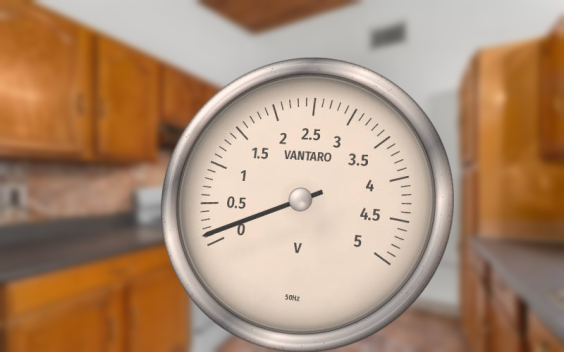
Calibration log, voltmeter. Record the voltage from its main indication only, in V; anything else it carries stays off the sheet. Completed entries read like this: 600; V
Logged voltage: 0.1; V
